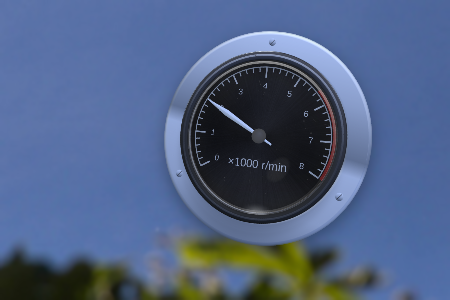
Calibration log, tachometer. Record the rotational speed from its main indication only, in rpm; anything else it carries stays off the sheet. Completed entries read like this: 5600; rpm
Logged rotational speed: 2000; rpm
